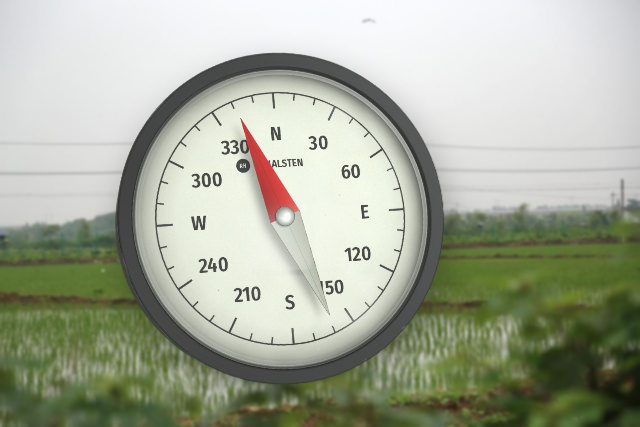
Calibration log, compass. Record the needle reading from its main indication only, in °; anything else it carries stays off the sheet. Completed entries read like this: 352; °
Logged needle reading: 340; °
